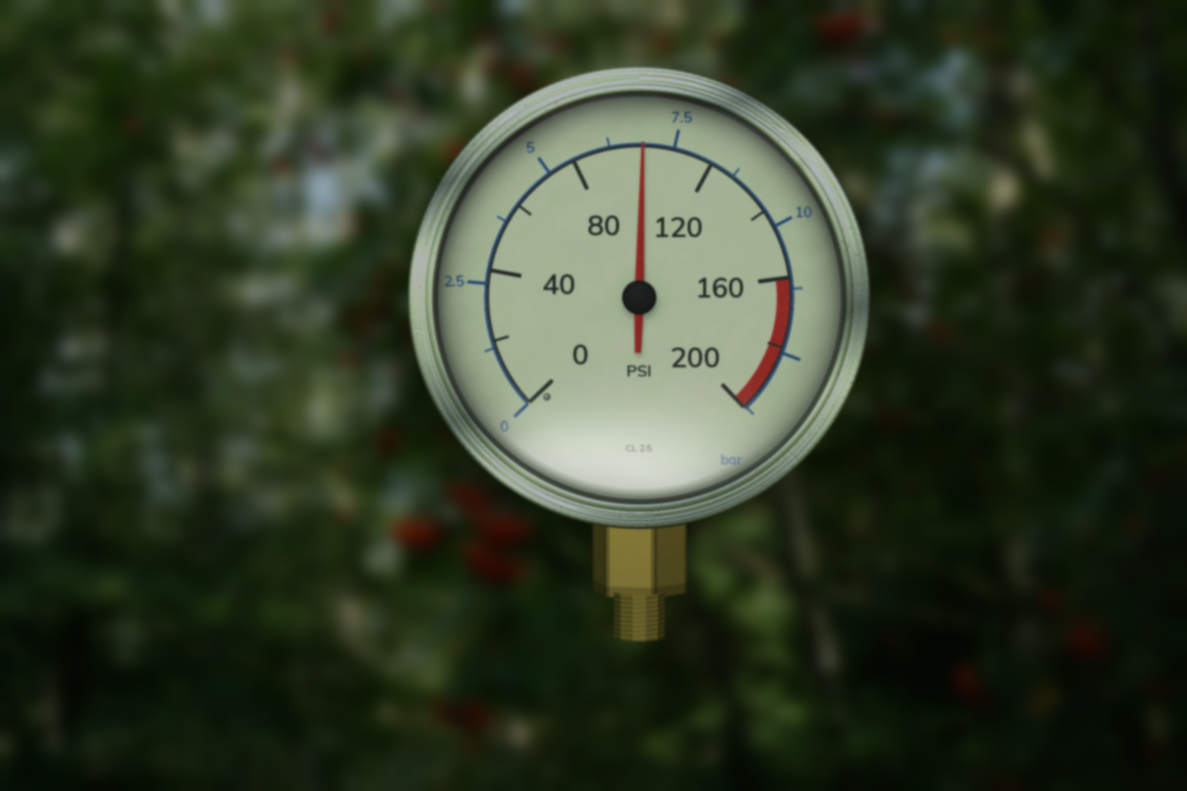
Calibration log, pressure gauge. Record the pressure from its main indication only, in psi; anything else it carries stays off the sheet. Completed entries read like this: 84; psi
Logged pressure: 100; psi
